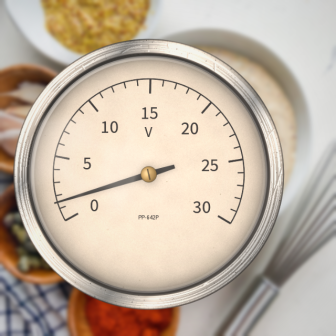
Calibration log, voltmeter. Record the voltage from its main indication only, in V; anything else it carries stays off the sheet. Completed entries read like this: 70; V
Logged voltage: 1.5; V
